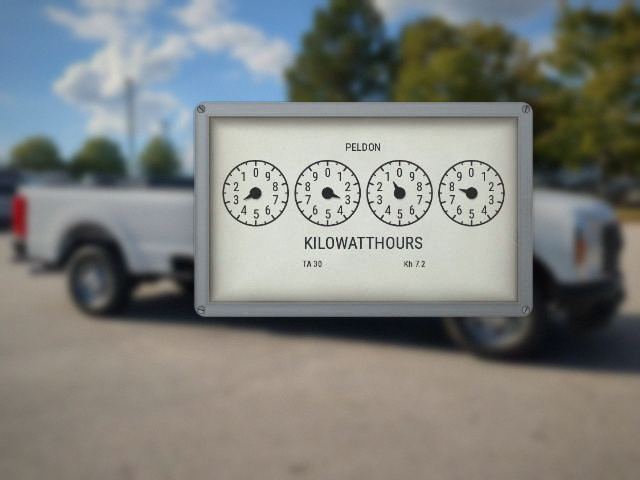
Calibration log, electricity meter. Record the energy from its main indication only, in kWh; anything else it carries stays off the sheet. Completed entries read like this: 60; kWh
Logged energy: 3308; kWh
